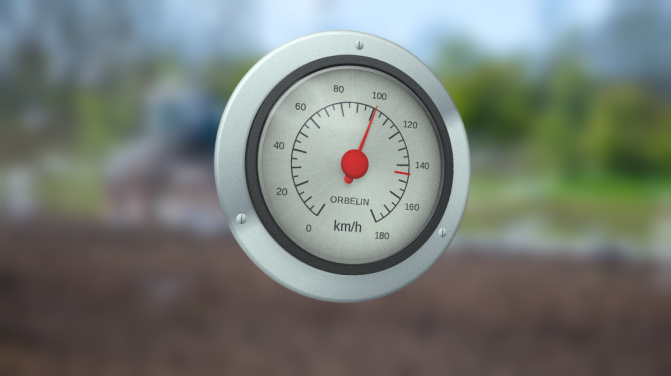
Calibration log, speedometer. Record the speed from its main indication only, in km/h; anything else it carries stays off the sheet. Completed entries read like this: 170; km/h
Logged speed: 100; km/h
